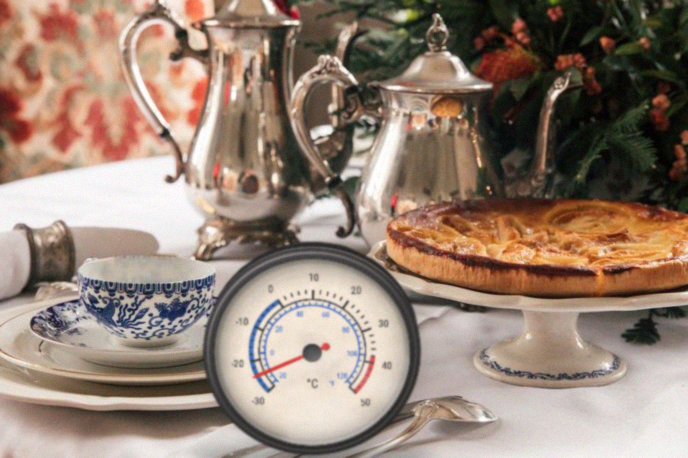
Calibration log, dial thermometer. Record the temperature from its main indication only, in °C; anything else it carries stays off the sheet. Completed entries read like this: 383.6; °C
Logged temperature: -24; °C
